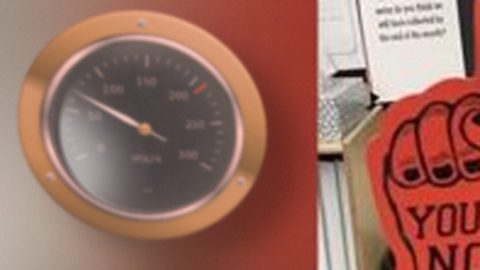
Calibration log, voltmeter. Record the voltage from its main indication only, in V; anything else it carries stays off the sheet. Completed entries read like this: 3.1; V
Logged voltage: 70; V
